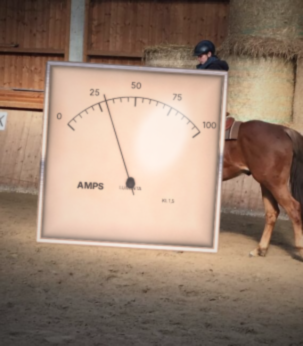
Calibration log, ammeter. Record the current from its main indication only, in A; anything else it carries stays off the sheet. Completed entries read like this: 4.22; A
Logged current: 30; A
